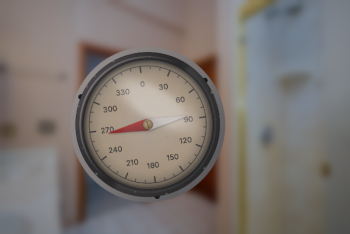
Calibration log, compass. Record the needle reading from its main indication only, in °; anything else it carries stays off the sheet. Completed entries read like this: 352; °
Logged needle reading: 265; °
